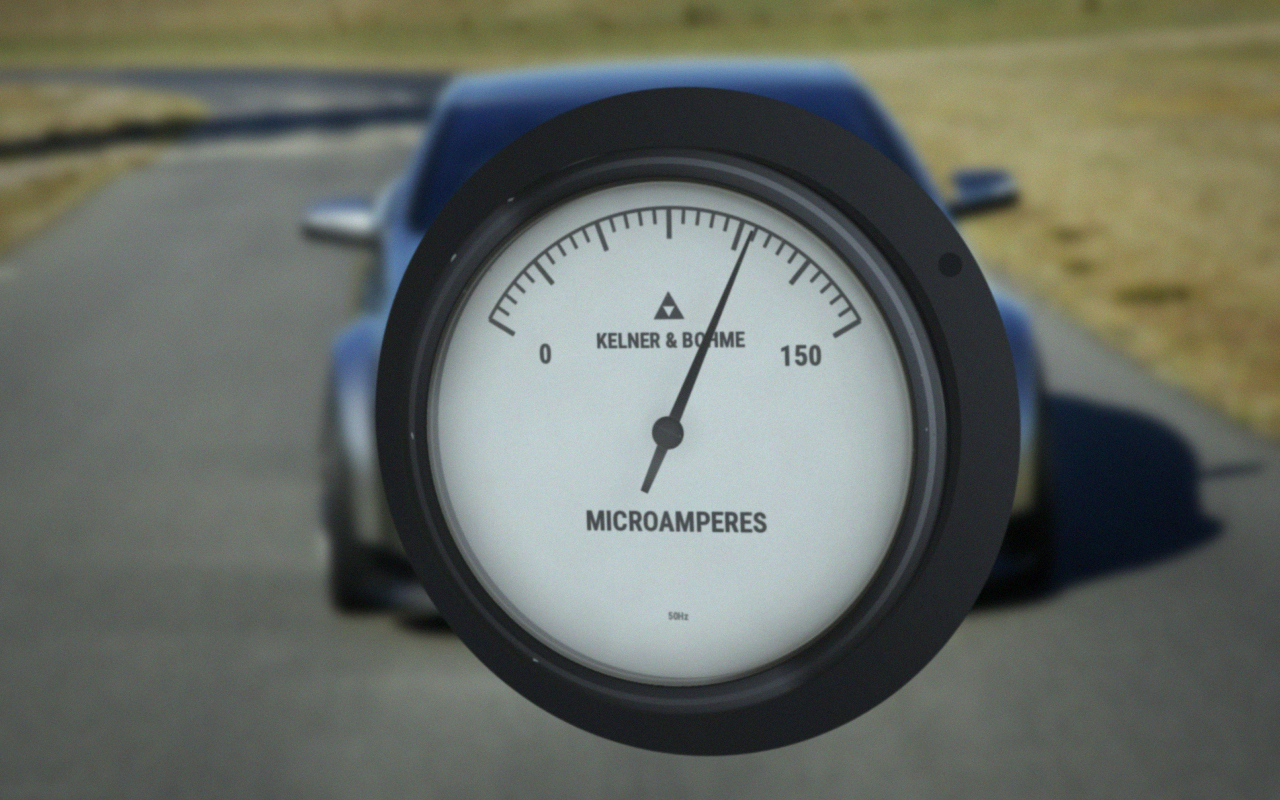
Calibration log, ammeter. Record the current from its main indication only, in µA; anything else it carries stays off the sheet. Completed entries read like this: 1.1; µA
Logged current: 105; µA
